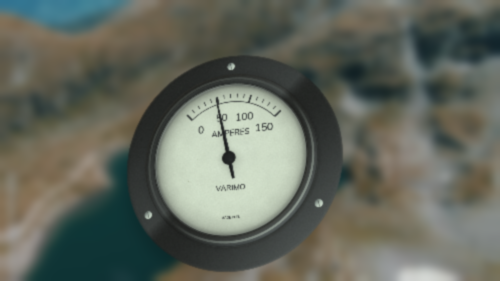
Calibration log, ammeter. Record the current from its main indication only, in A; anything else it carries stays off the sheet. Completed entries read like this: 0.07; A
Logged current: 50; A
